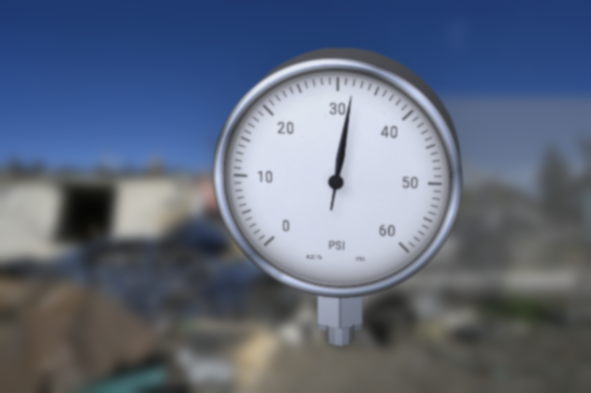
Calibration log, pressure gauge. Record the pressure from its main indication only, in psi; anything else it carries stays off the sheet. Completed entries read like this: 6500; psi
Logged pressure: 32; psi
